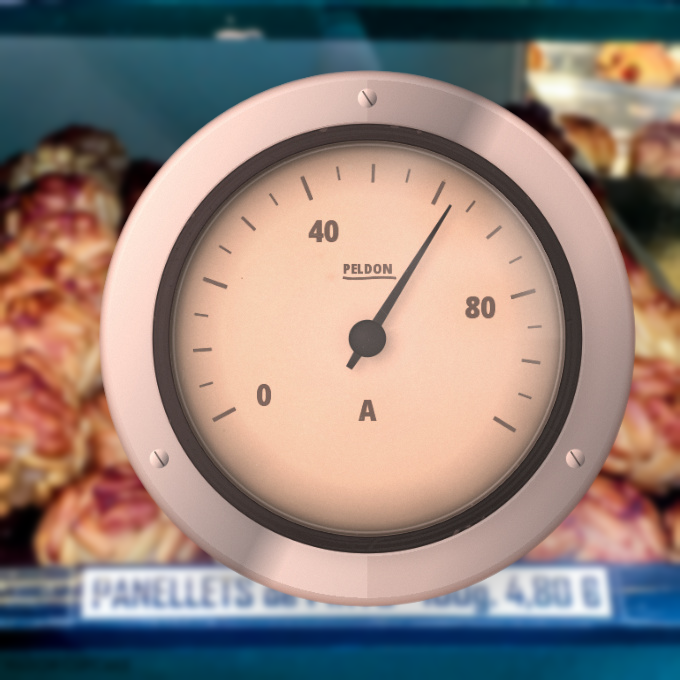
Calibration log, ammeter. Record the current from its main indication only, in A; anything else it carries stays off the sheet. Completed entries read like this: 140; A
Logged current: 62.5; A
